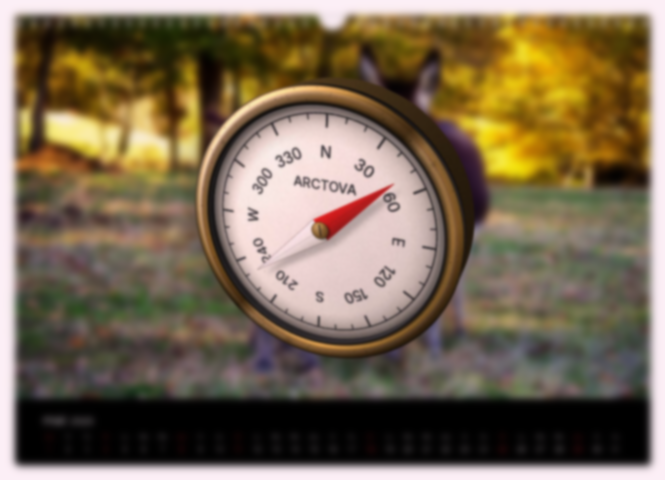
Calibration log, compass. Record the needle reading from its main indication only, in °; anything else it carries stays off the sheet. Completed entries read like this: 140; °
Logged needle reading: 50; °
